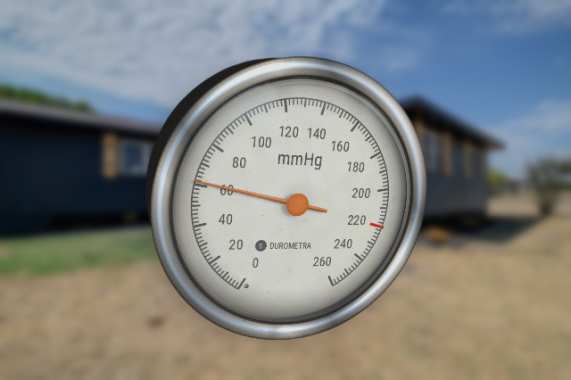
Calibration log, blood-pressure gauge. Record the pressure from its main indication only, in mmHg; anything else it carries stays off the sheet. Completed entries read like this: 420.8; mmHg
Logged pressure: 62; mmHg
